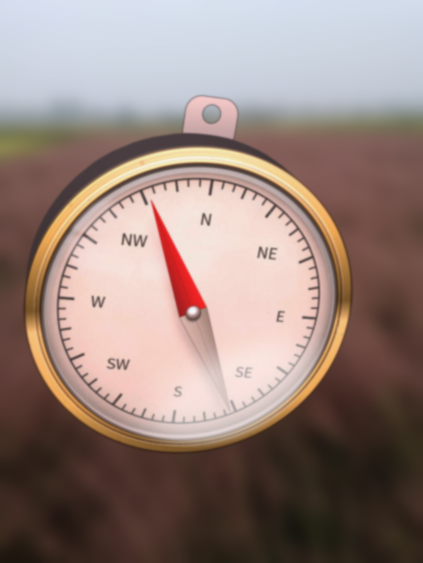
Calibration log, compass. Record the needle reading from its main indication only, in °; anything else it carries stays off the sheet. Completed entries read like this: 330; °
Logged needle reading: 332.5; °
